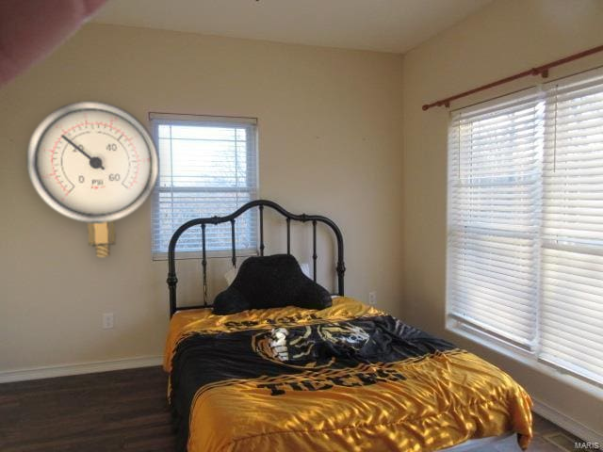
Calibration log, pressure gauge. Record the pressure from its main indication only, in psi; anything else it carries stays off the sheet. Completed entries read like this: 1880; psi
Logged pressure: 20; psi
